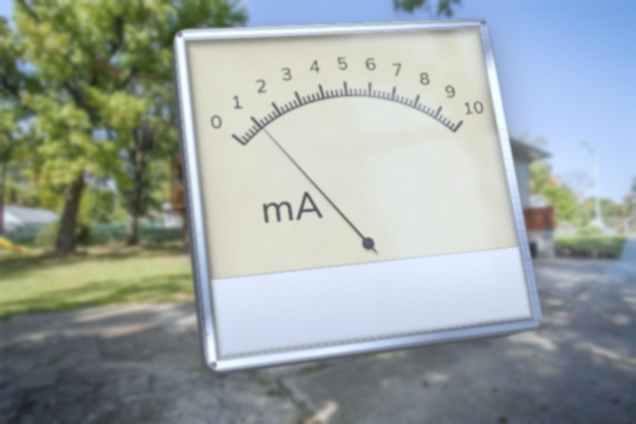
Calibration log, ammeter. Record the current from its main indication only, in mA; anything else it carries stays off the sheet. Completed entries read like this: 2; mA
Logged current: 1; mA
